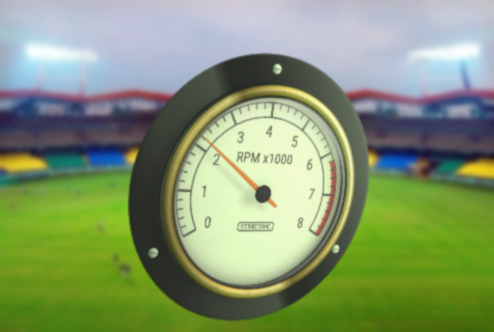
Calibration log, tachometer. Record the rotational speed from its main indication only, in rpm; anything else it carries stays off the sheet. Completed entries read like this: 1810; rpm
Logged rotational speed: 2200; rpm
